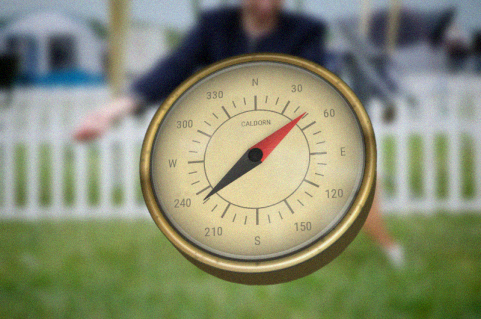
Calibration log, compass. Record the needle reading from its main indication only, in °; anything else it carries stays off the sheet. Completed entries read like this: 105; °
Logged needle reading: 50; °
